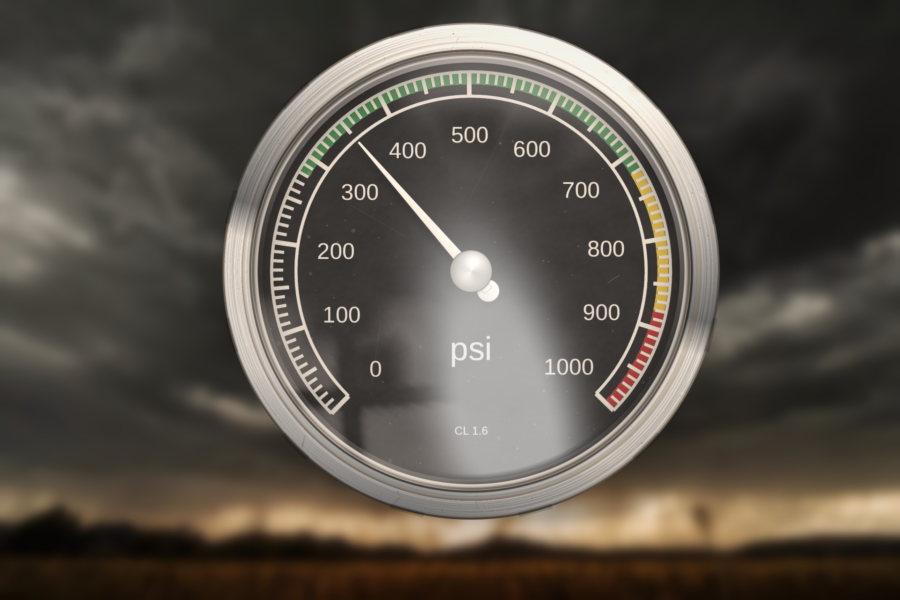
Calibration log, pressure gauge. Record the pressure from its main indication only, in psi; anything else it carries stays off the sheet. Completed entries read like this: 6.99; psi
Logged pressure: 350; psi
